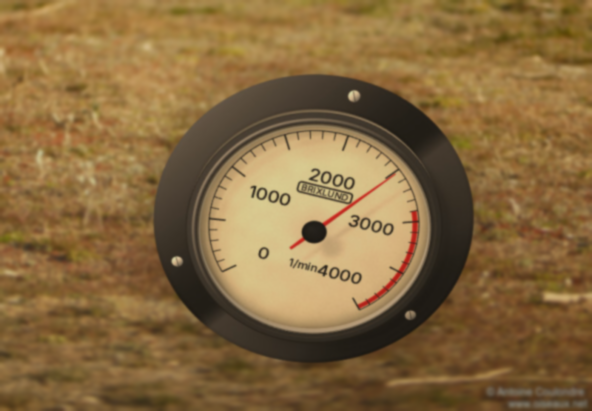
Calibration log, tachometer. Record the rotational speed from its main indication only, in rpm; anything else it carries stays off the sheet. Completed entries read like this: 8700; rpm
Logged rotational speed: 2500; rpm
